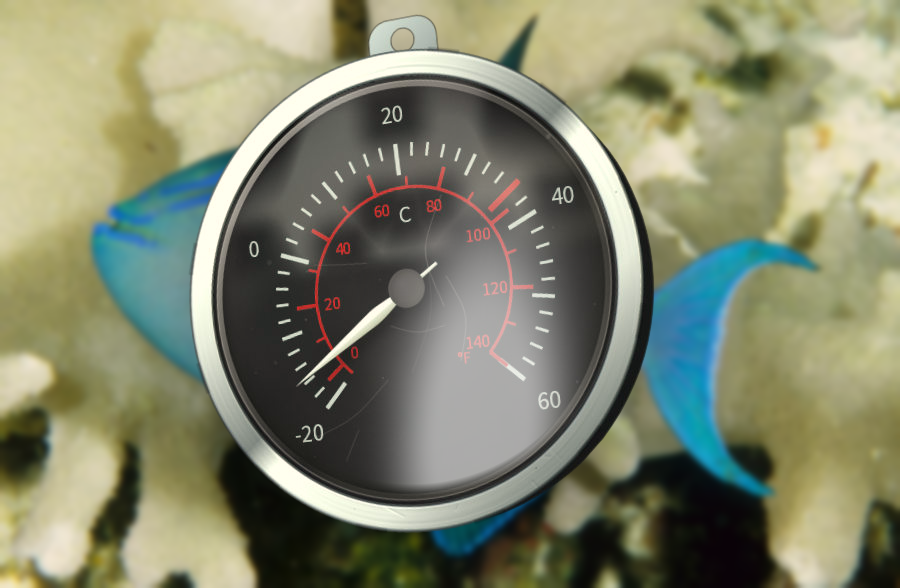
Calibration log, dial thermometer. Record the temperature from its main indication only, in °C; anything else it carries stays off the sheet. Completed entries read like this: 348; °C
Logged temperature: -16; °C
